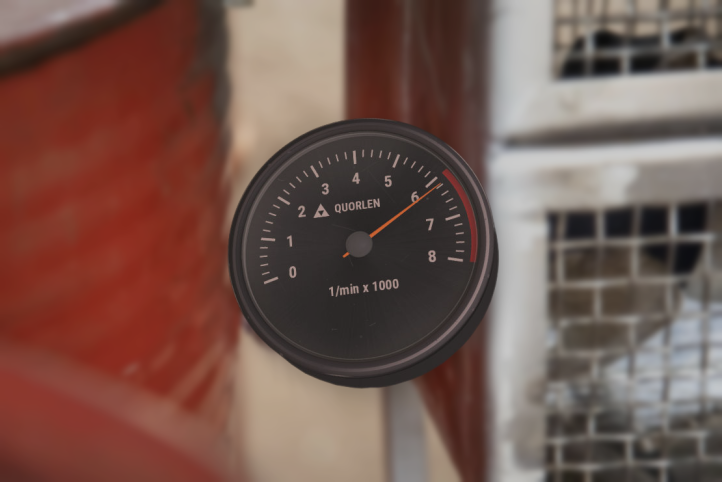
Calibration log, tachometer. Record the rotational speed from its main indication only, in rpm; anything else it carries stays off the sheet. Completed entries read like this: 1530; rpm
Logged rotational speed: 6200; rpm
